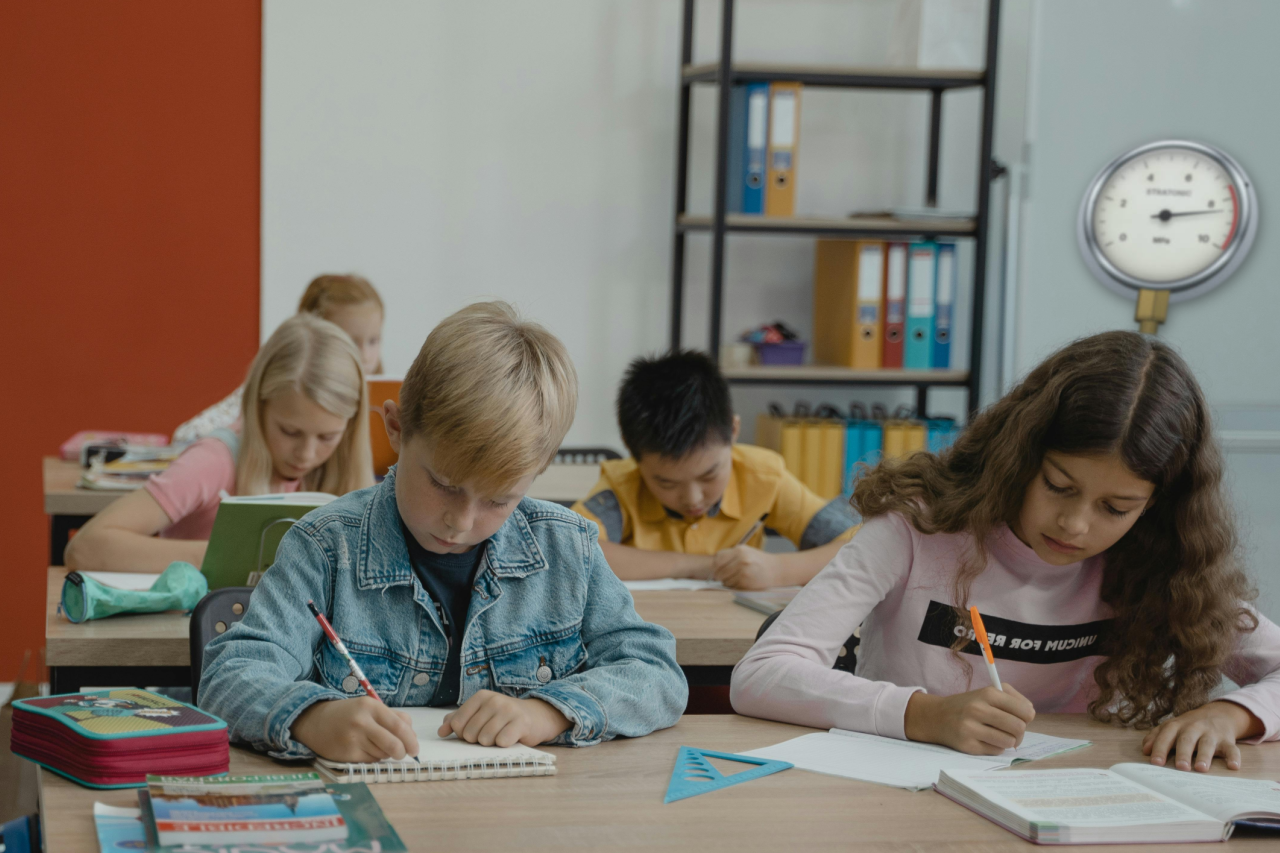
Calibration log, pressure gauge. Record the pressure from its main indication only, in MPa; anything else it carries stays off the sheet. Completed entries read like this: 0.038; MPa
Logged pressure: 8.5; MPa
